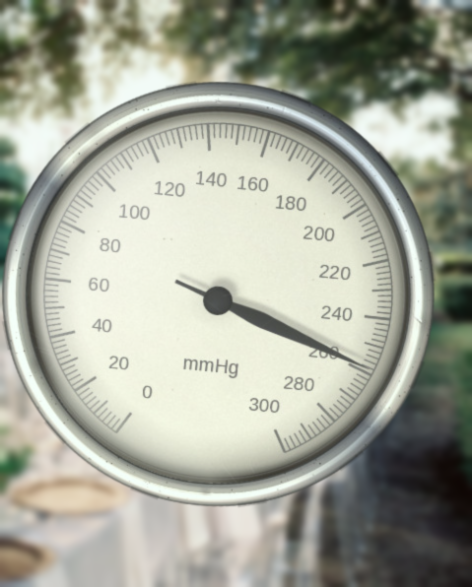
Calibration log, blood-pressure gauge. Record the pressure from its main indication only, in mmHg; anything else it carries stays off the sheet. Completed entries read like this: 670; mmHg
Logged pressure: 258; mmHg
